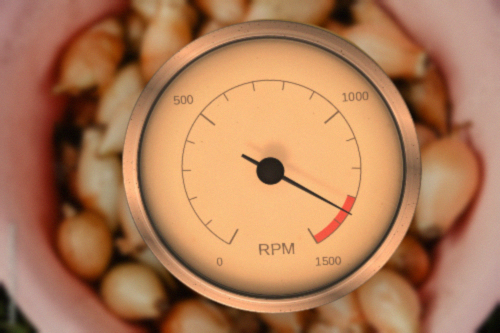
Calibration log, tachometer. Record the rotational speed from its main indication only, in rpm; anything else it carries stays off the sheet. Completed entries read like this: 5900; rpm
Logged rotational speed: 1350; rpm
